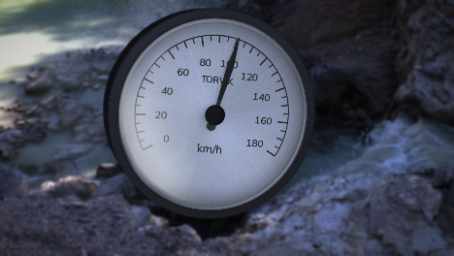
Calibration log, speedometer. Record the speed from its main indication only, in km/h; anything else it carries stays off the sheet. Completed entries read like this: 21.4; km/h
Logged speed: 100; km/h
